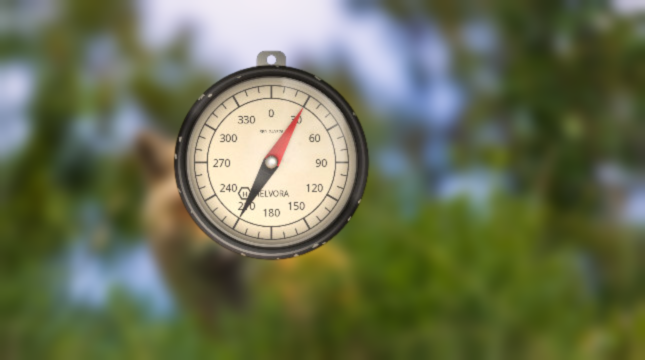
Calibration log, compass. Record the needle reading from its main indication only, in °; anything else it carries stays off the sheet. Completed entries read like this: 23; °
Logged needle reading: 30; °
